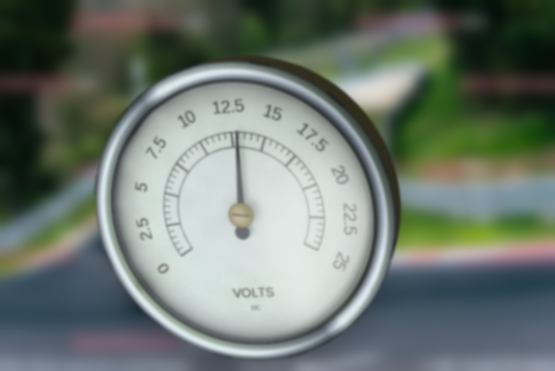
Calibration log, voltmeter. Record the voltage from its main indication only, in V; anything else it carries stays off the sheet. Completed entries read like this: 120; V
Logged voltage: 13; V
